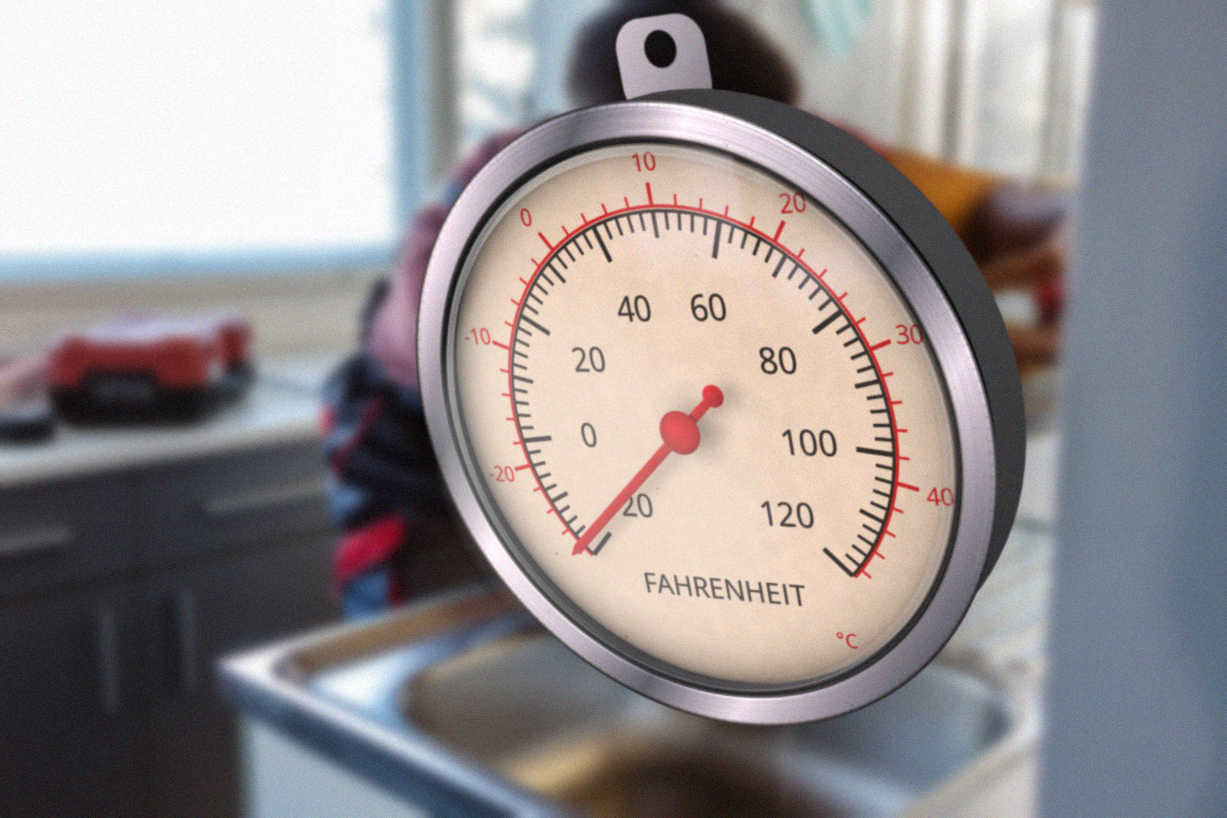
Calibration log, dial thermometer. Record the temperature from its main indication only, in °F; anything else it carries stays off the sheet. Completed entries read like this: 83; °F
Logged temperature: -18; °F
